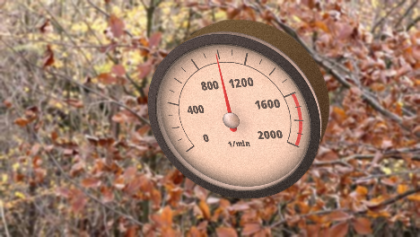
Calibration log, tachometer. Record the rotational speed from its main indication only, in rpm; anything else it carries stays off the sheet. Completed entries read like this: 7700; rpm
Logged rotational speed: 1000; rpm
